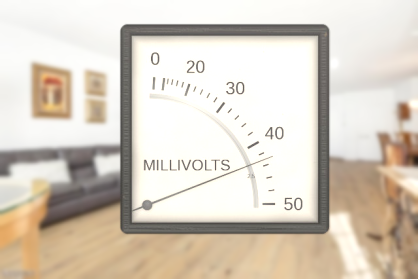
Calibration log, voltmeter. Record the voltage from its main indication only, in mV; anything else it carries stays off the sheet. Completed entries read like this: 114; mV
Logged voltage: 43; mV
